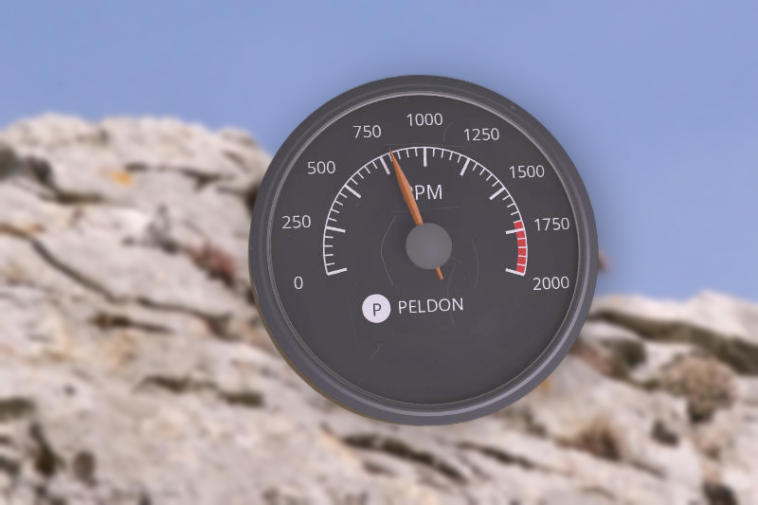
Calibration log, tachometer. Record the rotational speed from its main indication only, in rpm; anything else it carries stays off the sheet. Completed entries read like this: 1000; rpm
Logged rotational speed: 800; rpm
